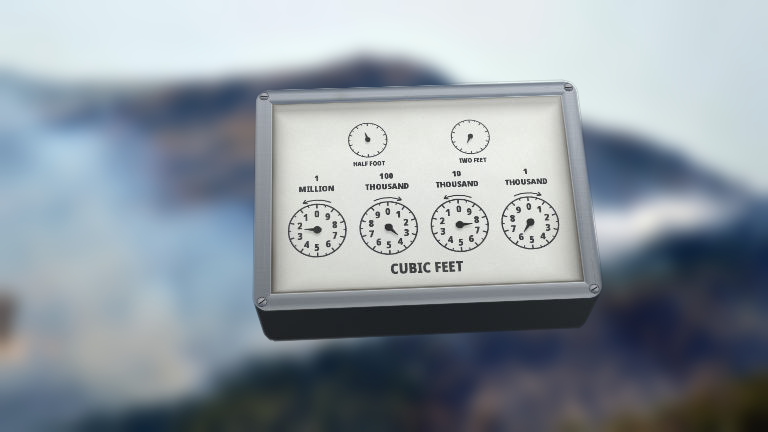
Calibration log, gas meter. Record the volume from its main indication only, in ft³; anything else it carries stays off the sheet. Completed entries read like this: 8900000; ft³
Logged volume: 237600; ft³
